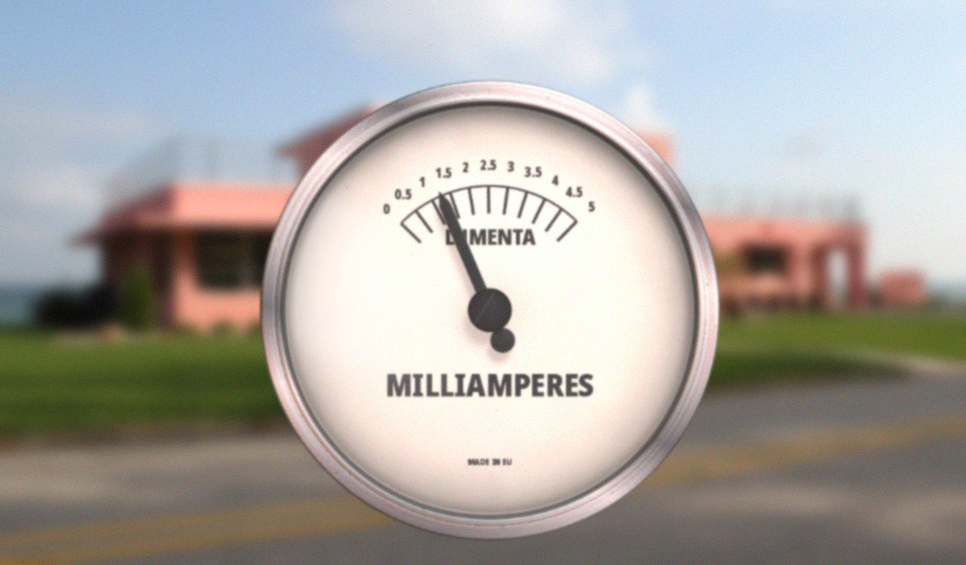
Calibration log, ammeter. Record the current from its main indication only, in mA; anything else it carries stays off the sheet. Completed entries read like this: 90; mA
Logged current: 1.25; mA
